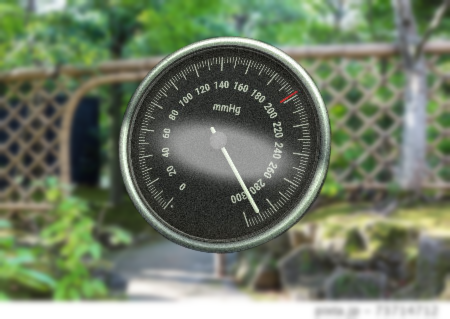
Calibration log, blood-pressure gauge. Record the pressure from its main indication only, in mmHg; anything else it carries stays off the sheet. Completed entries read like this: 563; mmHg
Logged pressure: 290; mmHg
